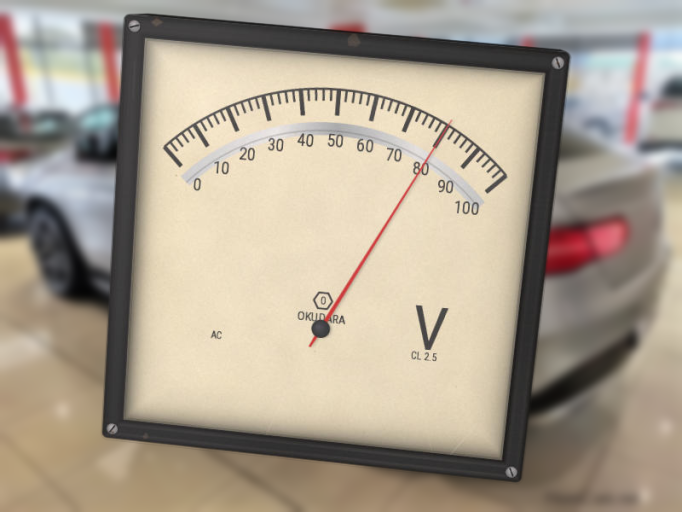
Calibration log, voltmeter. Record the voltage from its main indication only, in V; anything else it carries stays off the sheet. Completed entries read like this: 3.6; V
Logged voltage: 80; V
